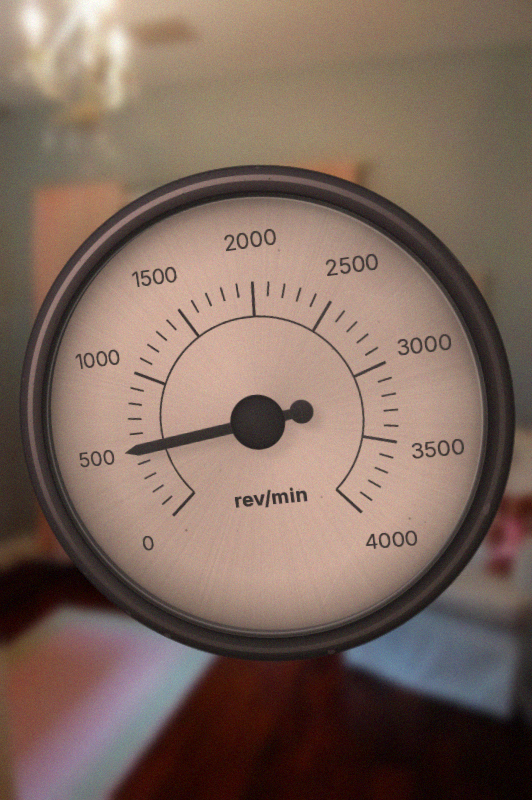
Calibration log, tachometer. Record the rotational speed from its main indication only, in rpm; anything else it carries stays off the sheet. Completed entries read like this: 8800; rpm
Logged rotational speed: 500; rpm
